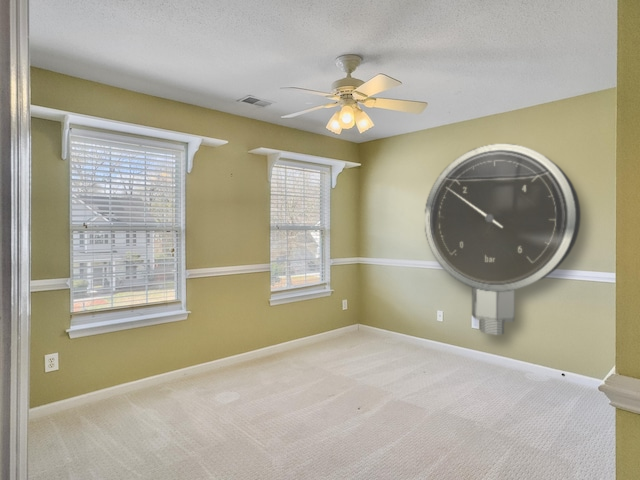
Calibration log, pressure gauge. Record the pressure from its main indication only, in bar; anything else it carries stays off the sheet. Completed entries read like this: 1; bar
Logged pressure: 1.75; bar
